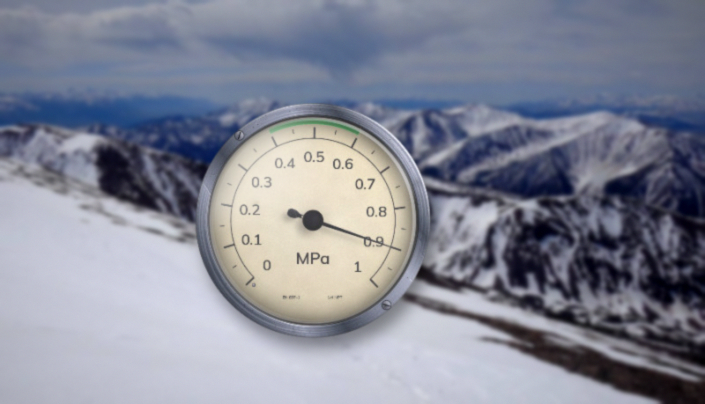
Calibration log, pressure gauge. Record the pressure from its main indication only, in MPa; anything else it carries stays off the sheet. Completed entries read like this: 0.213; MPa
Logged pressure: 0.9; MPa
